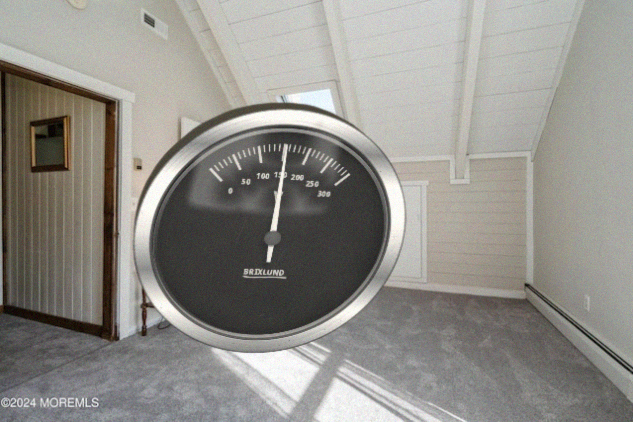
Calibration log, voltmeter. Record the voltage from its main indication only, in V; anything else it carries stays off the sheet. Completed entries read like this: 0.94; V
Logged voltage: 150; V
